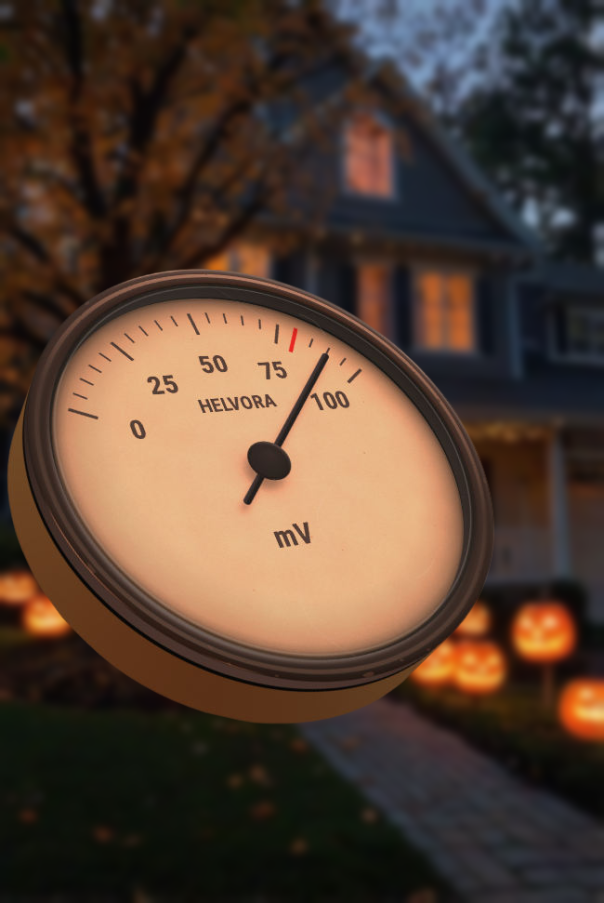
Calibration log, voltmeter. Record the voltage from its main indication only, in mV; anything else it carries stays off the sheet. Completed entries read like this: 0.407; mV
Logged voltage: 90; mV
